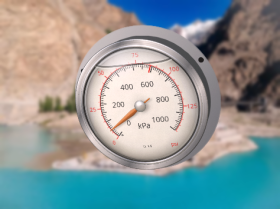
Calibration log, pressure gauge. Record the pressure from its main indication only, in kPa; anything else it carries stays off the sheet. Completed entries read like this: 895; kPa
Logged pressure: 50; kPa
